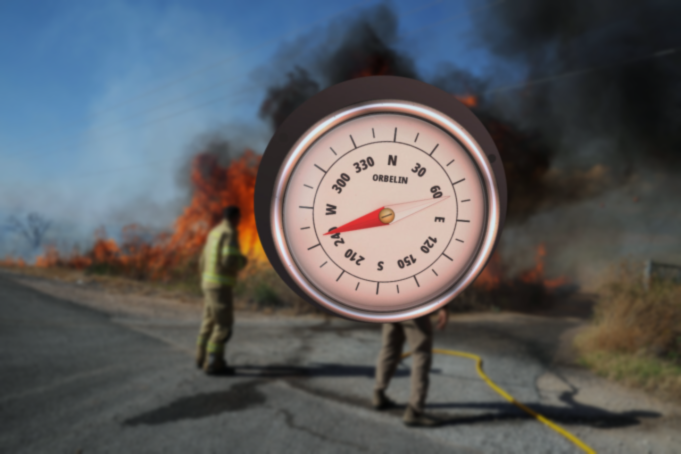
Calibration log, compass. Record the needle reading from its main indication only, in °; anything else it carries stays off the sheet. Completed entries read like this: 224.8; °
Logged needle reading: 247.5; °
